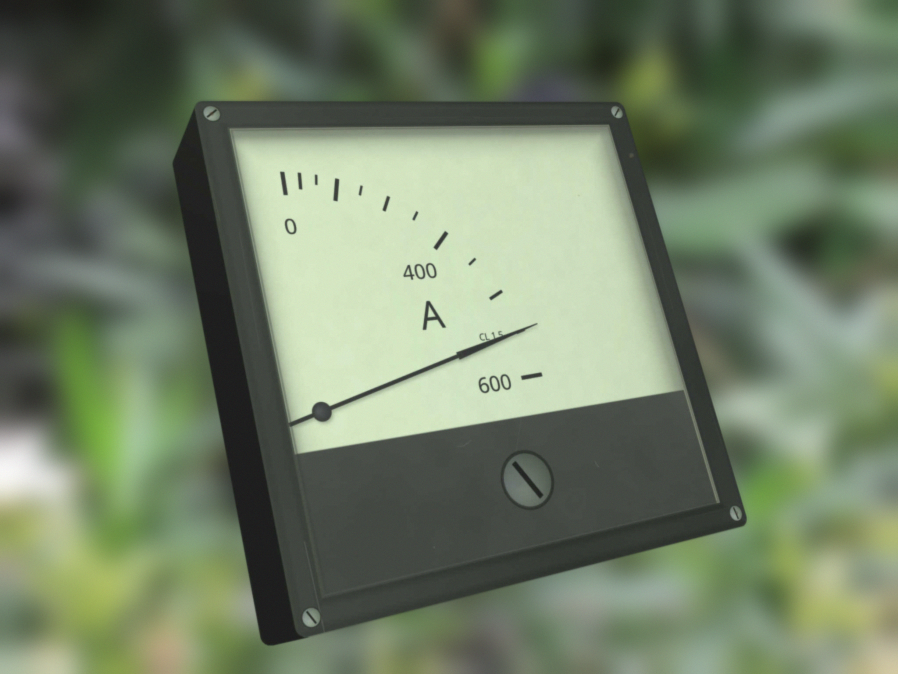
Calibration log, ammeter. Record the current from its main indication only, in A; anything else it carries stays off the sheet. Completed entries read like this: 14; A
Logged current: 550; A
